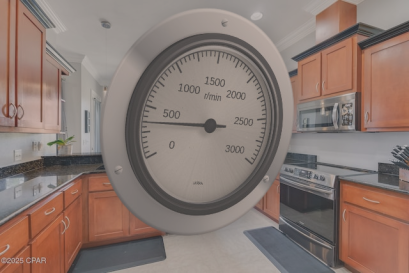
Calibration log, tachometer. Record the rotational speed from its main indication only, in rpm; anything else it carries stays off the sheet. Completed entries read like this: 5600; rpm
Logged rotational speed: 350; rpm
